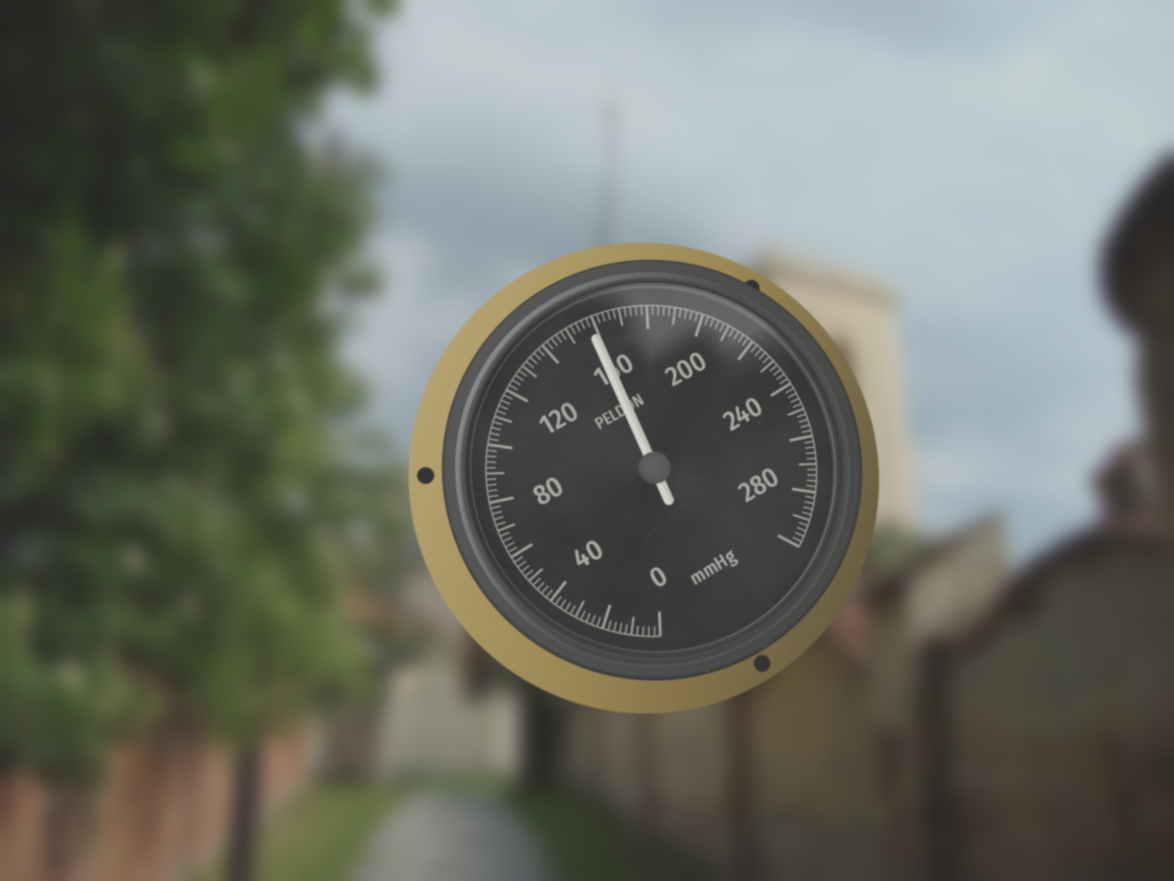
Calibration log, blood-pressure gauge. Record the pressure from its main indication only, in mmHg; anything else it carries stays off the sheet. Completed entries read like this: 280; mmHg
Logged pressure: 158; mmHg
